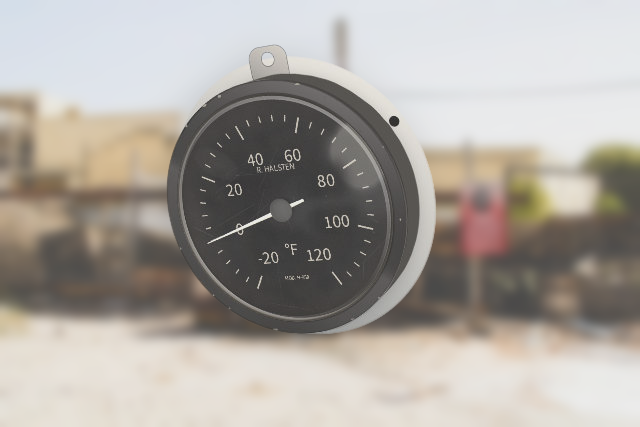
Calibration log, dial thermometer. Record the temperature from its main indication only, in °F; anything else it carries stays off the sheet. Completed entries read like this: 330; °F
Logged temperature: 0; °F
